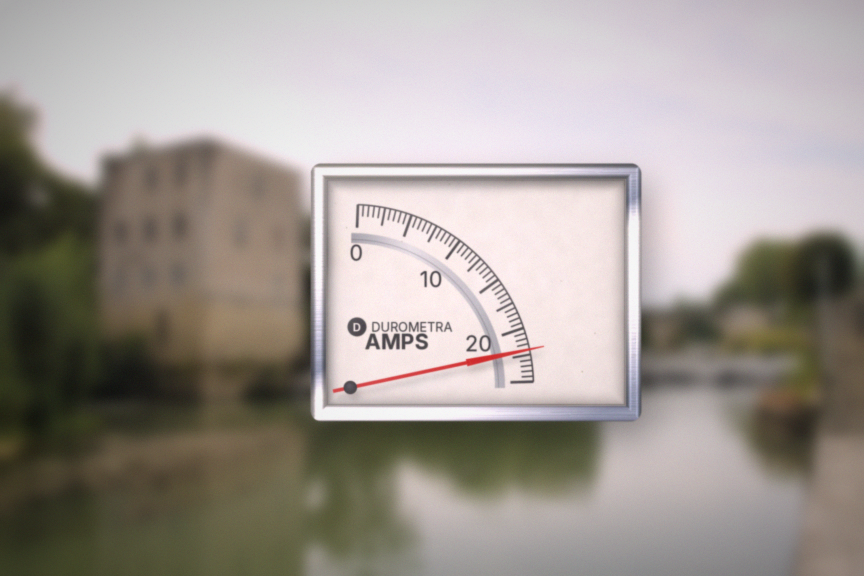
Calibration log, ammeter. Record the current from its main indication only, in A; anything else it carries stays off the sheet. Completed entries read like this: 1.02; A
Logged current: 22; A
